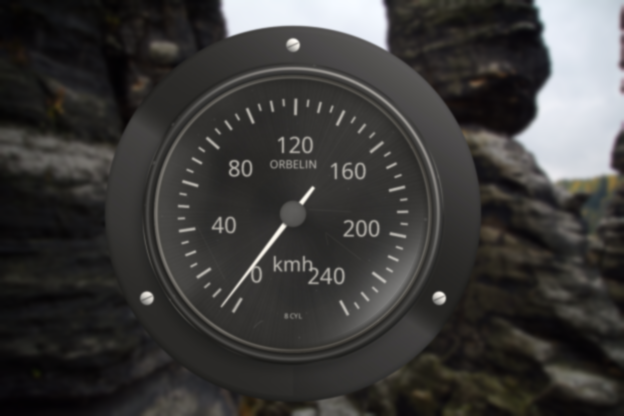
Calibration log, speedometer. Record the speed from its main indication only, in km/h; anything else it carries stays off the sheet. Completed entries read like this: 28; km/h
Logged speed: 5; km/h
